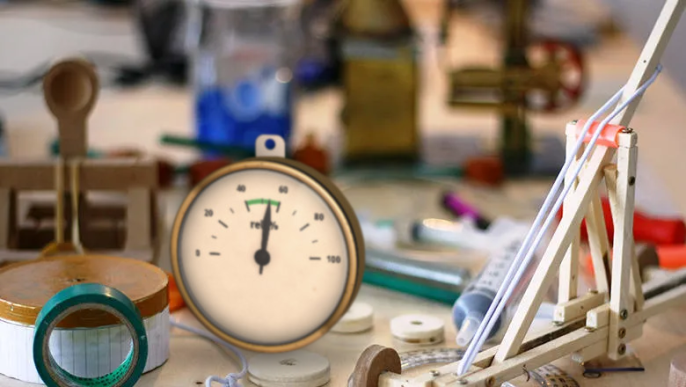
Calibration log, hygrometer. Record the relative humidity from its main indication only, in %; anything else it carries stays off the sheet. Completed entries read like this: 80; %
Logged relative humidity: 55; %
